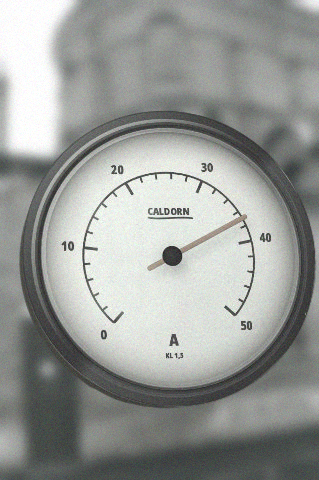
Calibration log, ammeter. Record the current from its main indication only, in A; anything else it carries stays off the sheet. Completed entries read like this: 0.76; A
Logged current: 37; A
